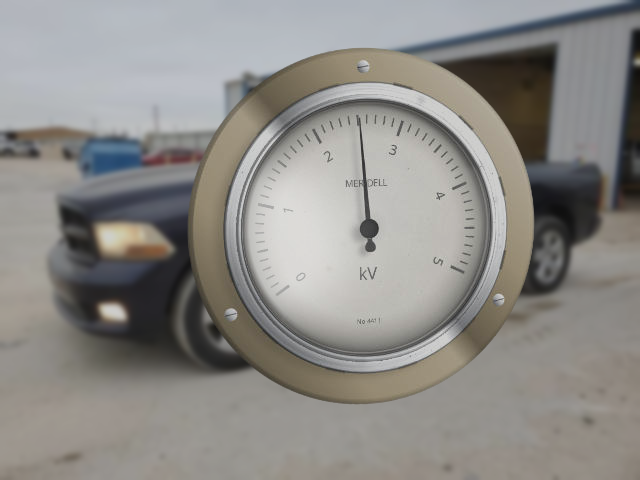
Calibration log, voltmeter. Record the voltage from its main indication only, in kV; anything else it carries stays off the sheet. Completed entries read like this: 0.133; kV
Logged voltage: 2.5; kV
